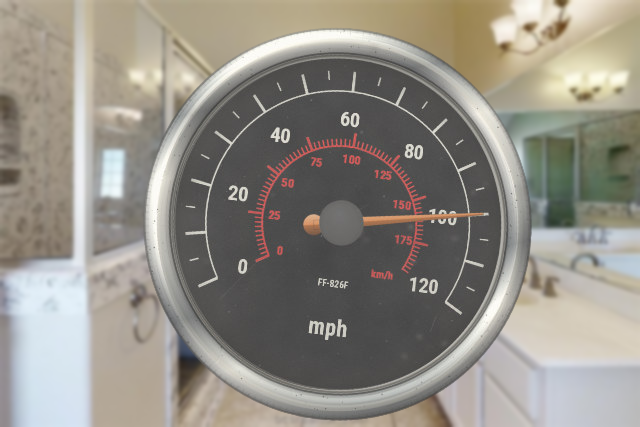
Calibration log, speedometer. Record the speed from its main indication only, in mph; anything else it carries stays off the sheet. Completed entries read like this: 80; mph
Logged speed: 100; mph
